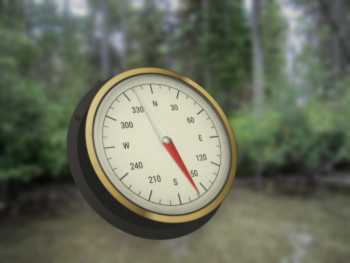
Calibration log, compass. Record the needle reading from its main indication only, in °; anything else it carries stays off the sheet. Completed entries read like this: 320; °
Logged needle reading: 160; °
